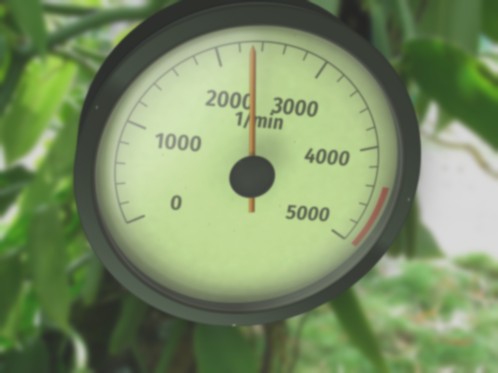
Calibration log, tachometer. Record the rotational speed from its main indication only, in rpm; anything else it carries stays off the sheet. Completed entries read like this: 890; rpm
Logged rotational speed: 2300; rpm
